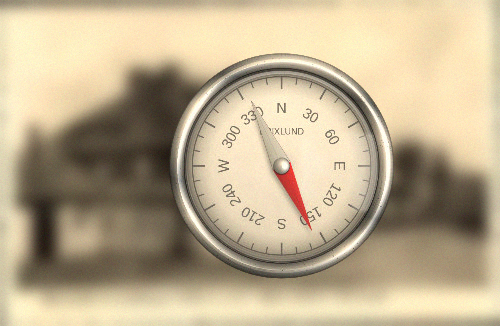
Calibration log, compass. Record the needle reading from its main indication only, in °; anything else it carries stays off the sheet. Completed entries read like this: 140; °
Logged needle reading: 155; °
